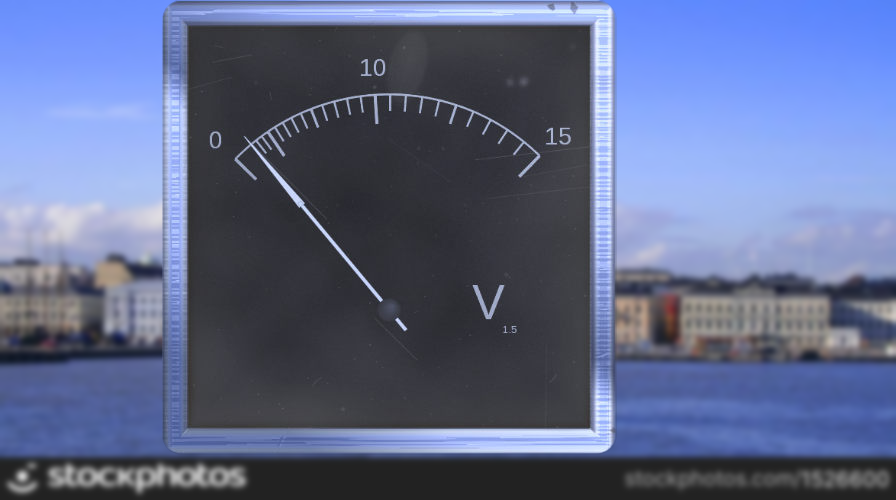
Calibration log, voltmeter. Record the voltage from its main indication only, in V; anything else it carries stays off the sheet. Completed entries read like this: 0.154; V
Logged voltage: 3.5; V
